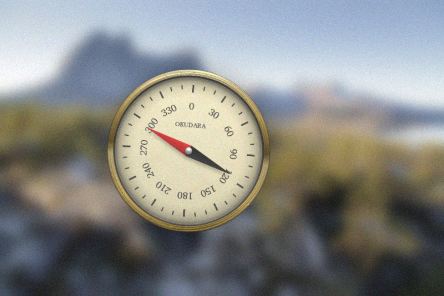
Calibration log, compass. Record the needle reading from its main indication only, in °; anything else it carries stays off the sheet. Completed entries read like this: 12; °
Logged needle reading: 295; °
